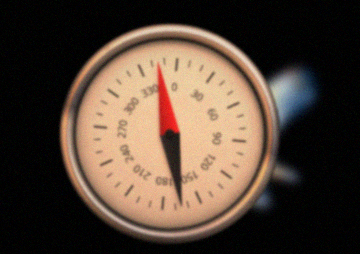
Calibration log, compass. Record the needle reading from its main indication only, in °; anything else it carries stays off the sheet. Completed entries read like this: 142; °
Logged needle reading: 345; °
